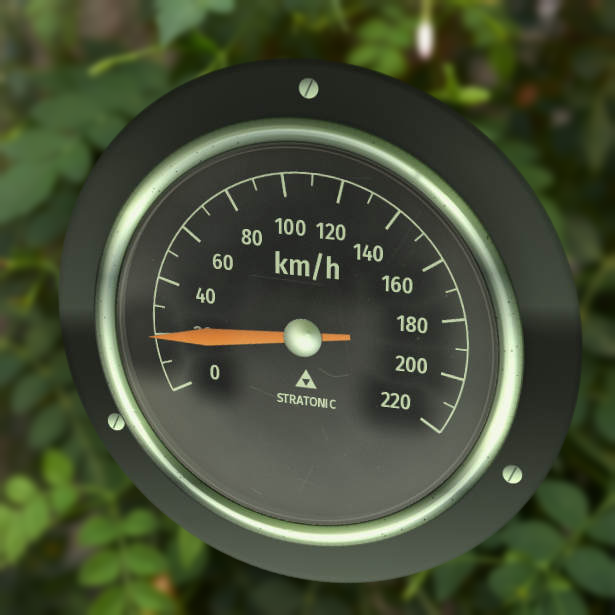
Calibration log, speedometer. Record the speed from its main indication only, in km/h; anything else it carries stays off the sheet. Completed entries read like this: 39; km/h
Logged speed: 20; km/h
